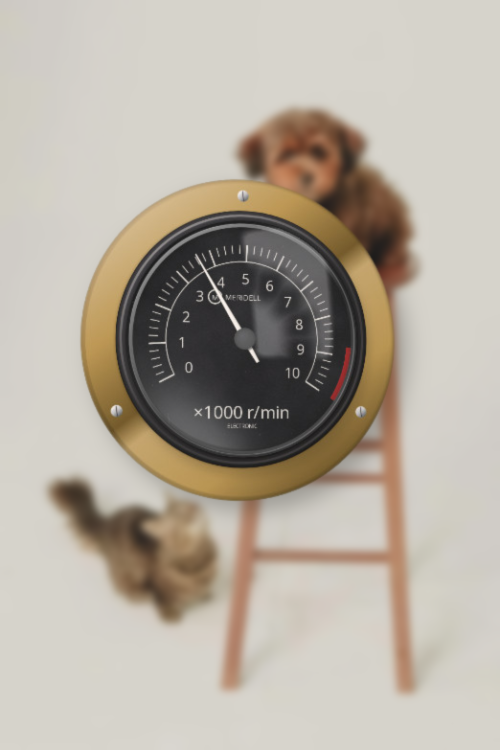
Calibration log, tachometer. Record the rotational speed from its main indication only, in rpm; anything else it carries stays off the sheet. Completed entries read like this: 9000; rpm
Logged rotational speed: 3600; rpm
